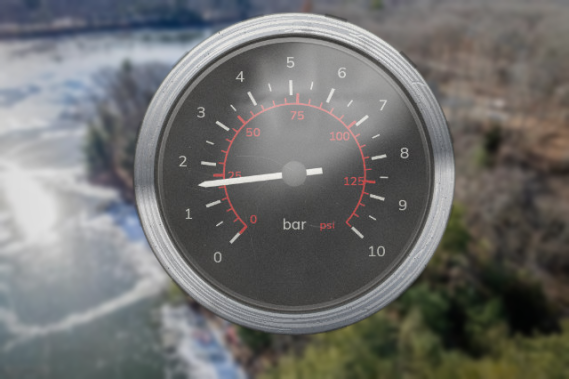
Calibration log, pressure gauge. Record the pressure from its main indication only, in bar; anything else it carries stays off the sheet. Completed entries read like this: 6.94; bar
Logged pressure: 1.5; bar
